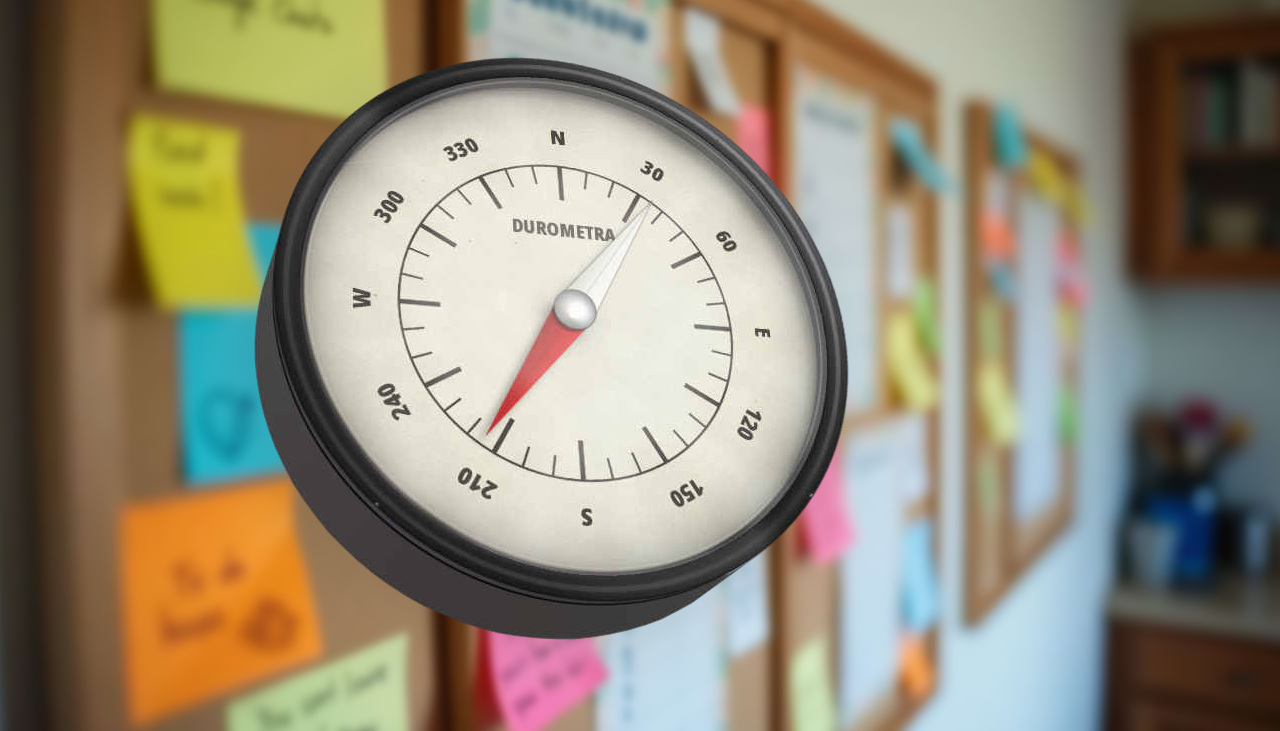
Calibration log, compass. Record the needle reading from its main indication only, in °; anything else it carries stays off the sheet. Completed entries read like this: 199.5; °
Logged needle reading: 215; °
